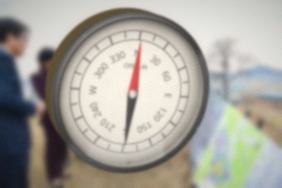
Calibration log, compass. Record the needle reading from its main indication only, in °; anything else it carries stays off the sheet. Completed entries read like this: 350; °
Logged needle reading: 0; °
